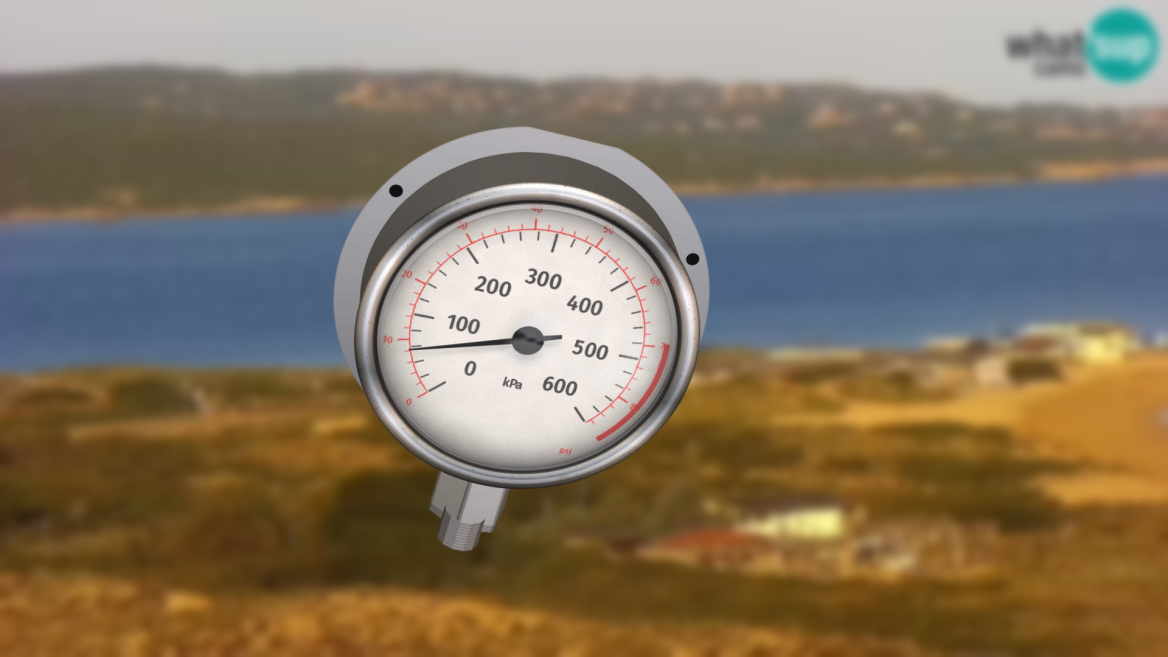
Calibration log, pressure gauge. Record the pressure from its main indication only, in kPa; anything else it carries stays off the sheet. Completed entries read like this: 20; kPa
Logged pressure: 60; kPa
